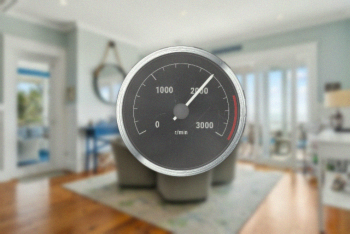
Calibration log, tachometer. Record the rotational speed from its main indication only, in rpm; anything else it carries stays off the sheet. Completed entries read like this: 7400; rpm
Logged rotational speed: 2000; rpm
